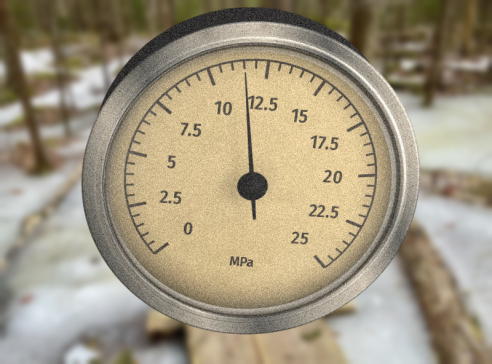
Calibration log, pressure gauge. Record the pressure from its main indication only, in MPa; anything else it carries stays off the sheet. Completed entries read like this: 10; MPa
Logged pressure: 11.5; MPa
